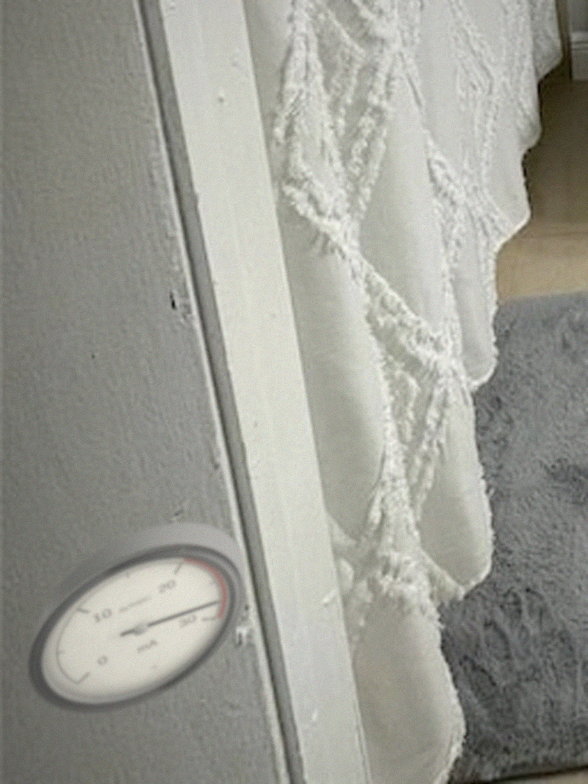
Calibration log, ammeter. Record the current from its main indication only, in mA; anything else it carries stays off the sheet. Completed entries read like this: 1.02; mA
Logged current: 27.5; mA
